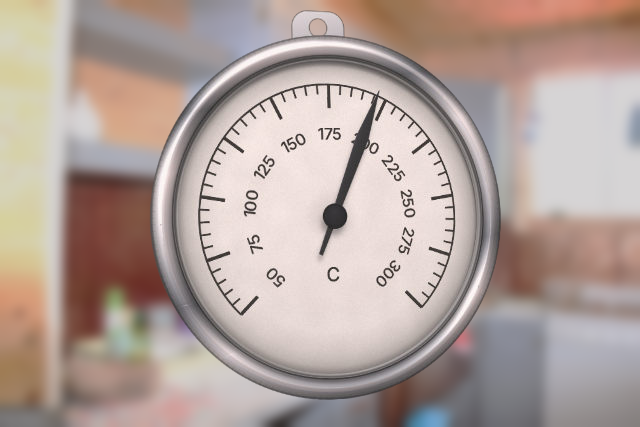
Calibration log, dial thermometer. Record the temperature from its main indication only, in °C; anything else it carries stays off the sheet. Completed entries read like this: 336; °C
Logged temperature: 195; °C
